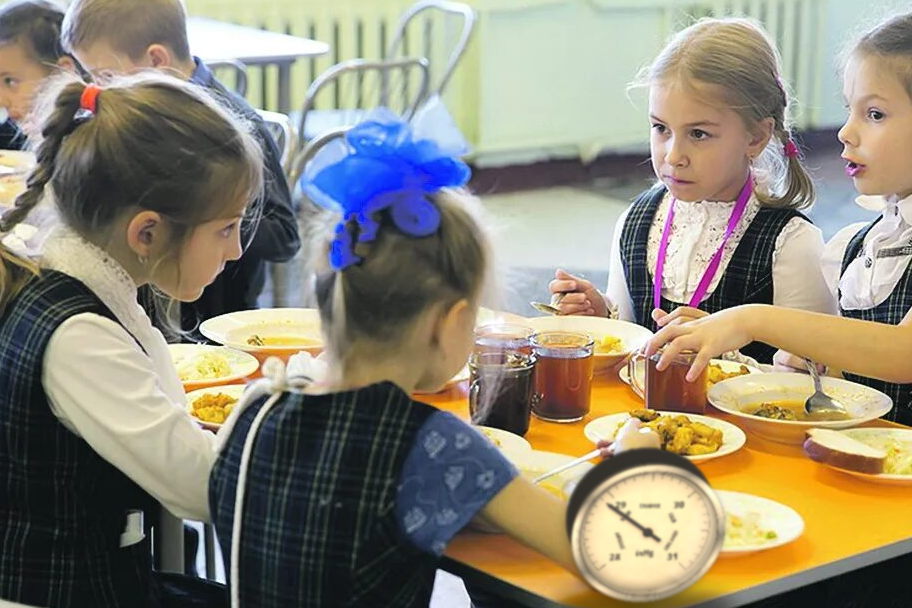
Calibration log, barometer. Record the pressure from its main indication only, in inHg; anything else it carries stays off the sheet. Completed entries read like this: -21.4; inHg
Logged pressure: 28.9; inHg
